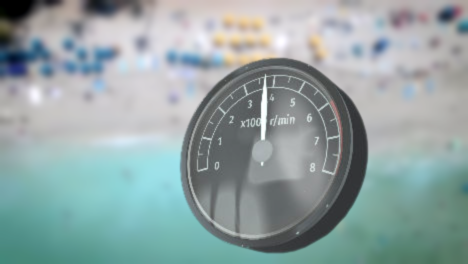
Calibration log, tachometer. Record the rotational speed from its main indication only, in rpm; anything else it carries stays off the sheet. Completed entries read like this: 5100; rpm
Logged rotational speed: 3750; rpm
